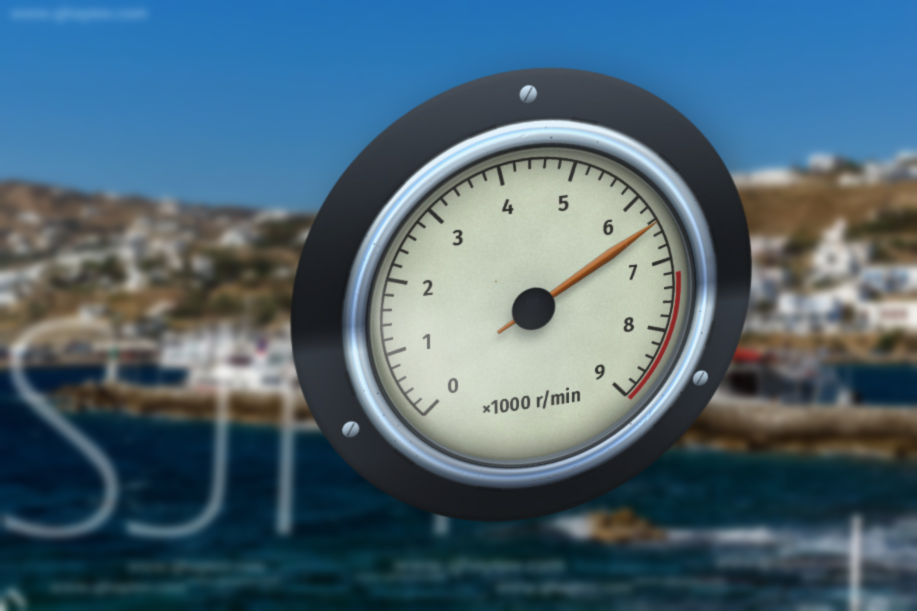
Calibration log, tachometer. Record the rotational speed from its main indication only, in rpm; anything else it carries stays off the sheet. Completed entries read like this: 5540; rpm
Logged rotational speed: 6400; rpm
